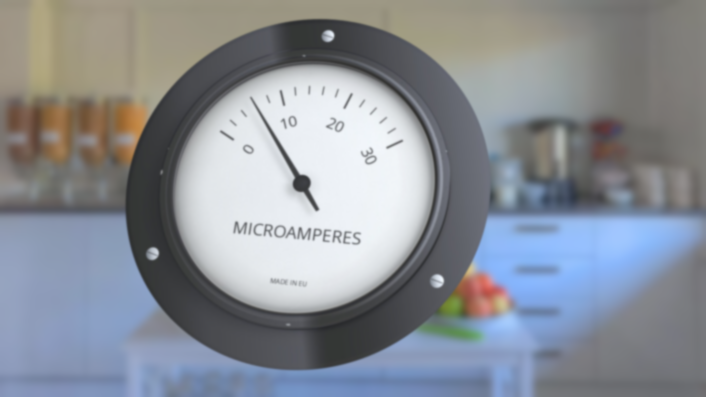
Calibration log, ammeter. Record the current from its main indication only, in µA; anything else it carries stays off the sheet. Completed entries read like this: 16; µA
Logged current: 6; µA
